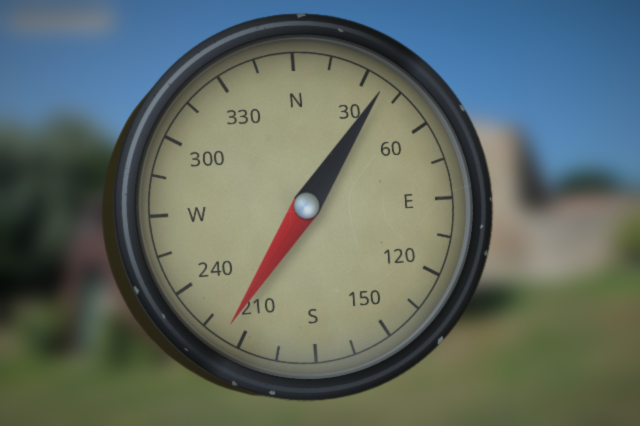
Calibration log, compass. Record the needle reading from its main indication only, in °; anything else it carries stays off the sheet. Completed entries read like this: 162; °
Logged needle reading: 217.5; °
